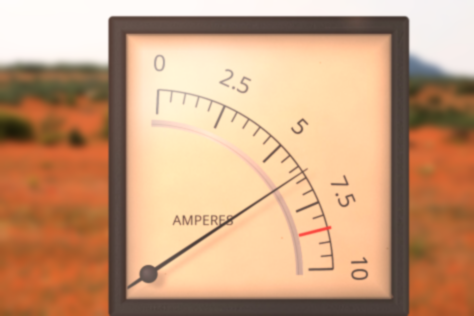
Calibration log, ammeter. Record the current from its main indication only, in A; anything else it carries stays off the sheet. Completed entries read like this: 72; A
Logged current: 6.25; A
